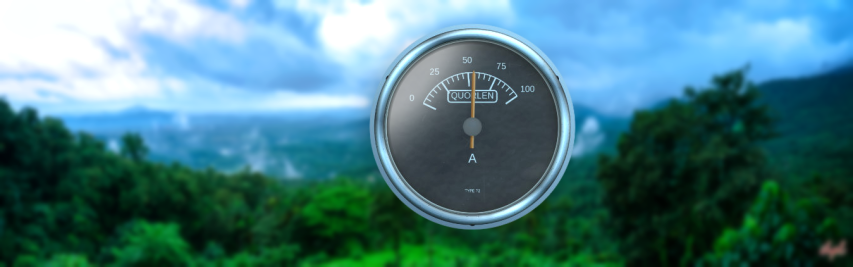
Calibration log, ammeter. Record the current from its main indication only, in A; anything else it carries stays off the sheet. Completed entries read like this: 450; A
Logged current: 55; A
